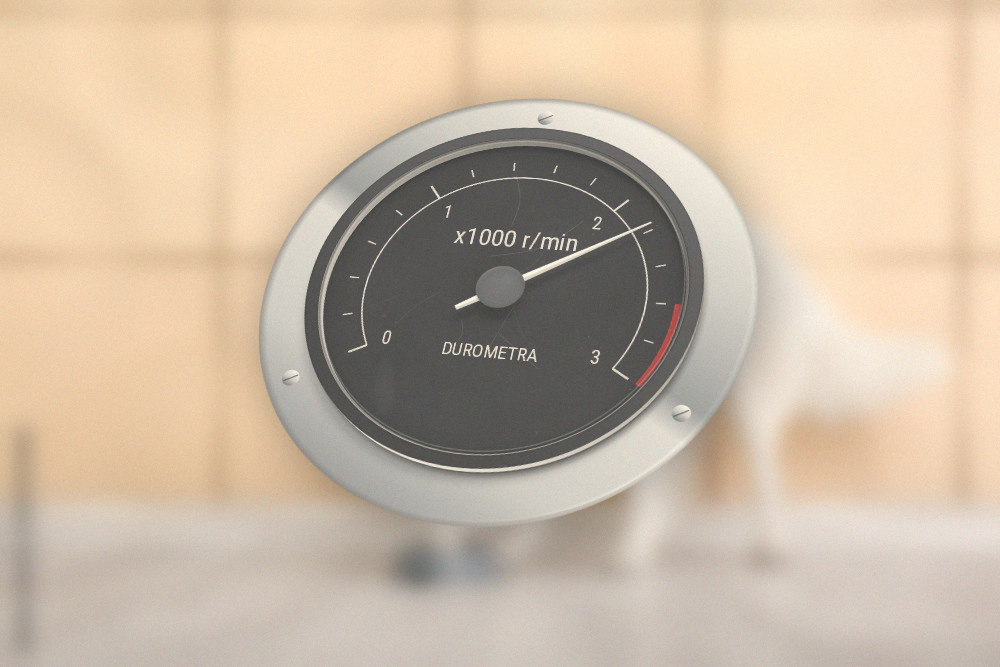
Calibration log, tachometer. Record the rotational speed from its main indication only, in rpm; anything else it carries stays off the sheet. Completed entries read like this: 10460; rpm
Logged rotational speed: 2200; rpm
